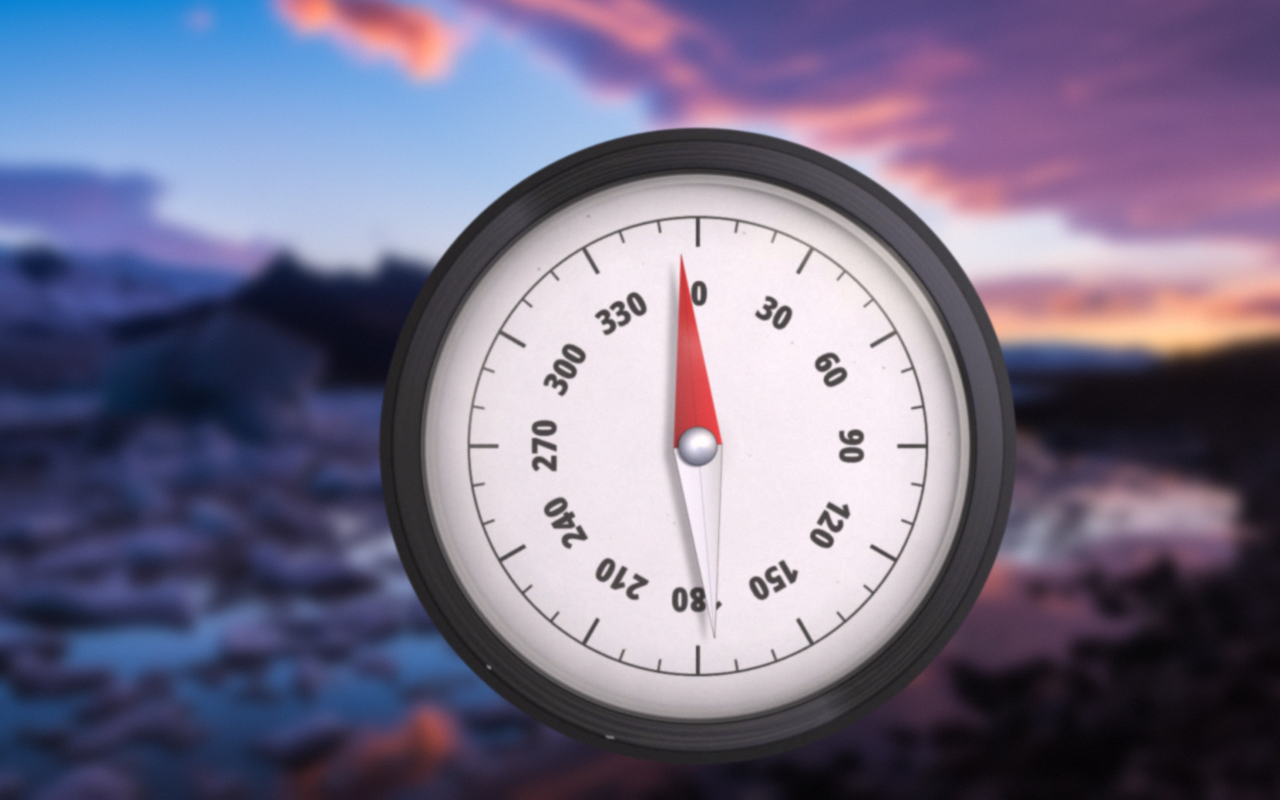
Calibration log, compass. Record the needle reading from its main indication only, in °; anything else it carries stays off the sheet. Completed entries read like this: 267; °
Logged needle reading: 355; °
